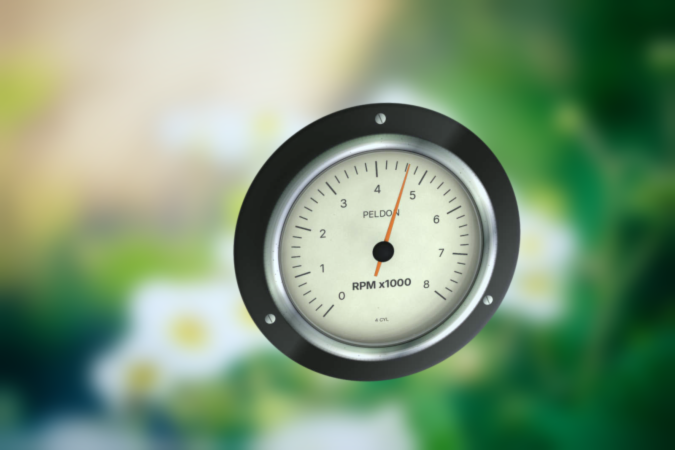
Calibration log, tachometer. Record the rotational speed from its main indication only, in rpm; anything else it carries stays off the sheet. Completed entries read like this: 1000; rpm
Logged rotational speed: 4600; rpm
